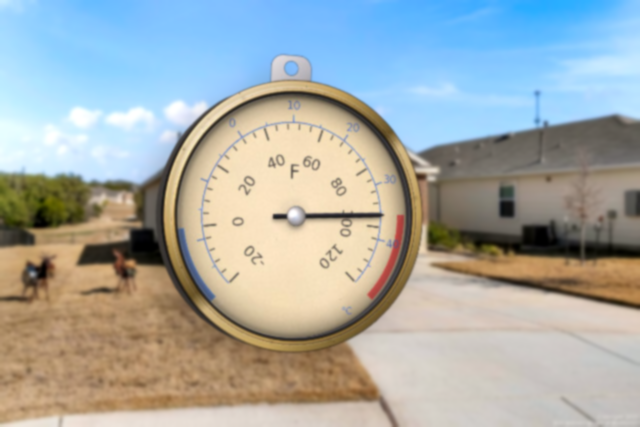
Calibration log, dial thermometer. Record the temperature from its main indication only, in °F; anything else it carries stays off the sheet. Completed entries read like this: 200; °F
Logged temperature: 96; °F
